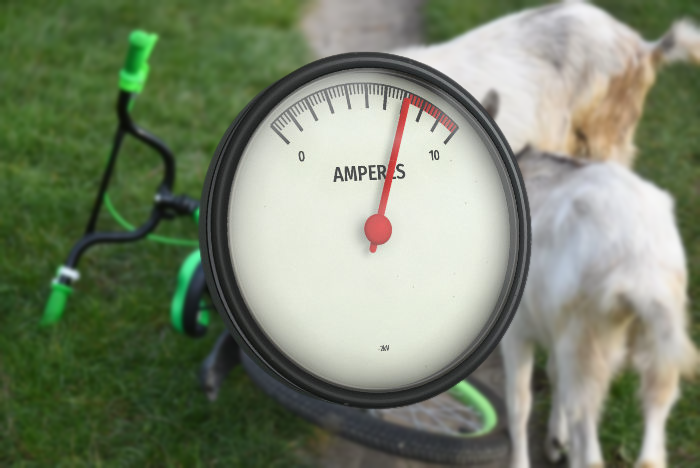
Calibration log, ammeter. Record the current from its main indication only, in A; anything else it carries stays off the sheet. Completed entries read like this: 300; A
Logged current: 7; A
